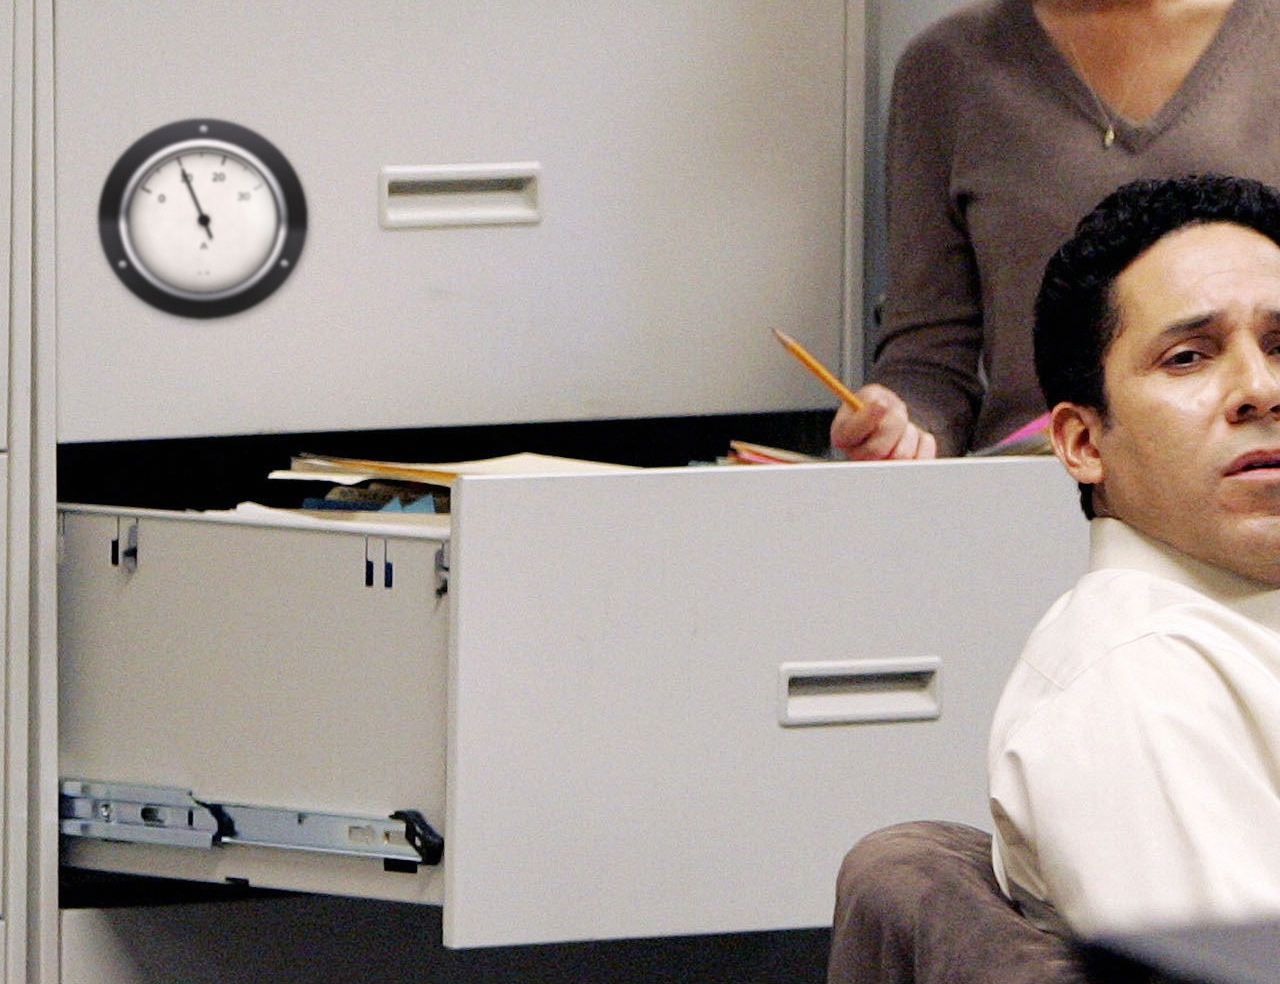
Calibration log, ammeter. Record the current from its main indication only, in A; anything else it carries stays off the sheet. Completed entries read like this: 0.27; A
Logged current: 10; A
